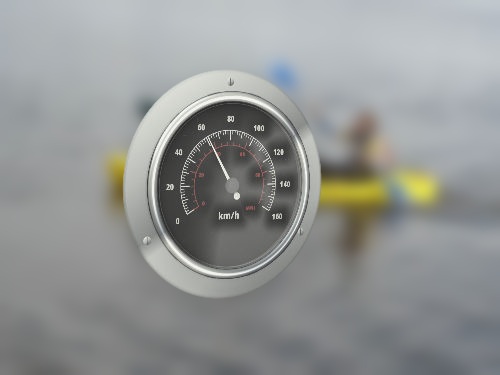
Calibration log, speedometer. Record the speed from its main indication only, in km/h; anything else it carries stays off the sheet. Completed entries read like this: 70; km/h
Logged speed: 60; km/h
